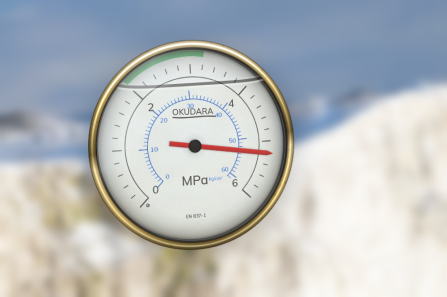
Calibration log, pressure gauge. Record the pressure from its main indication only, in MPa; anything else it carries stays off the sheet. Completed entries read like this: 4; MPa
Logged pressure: 5.2; MPa
